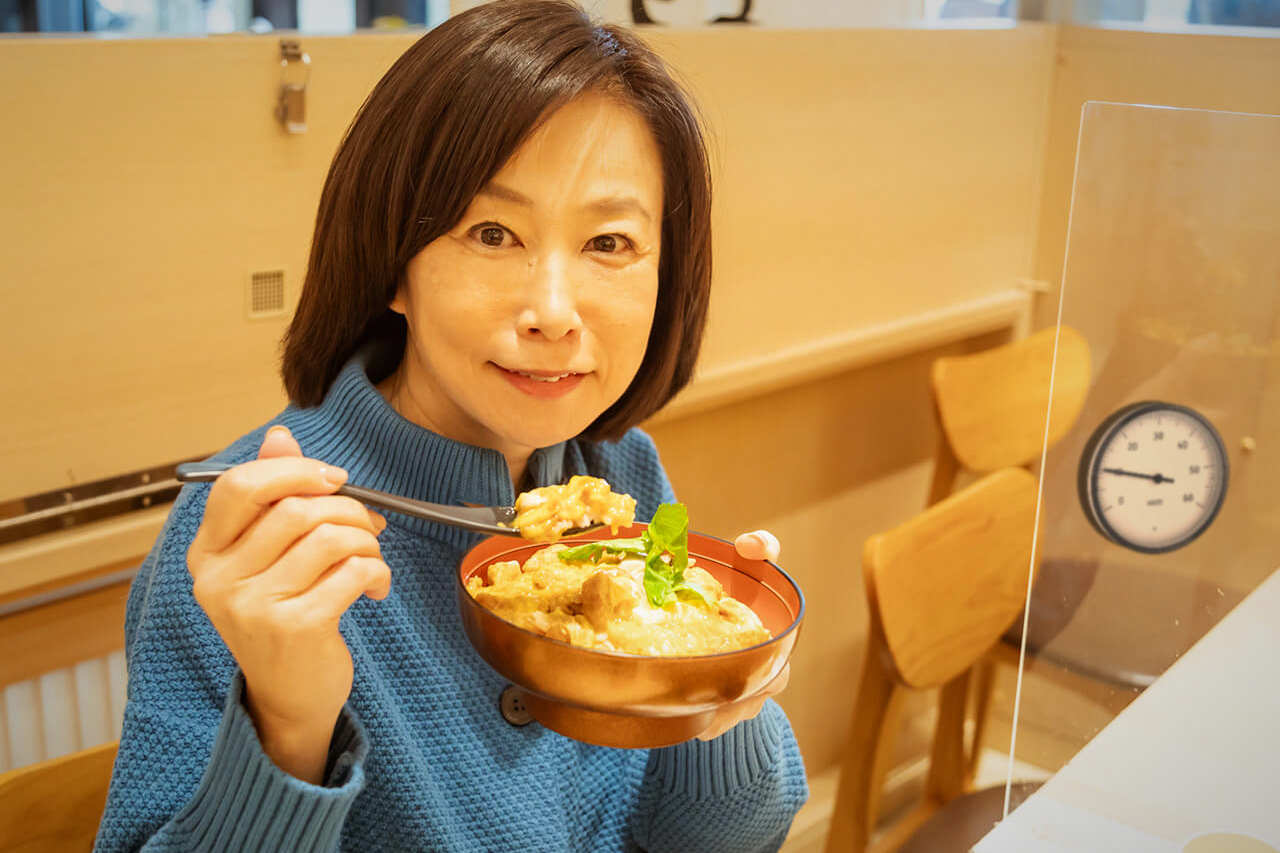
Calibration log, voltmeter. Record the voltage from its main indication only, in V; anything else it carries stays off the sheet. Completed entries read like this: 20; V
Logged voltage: 10; V
